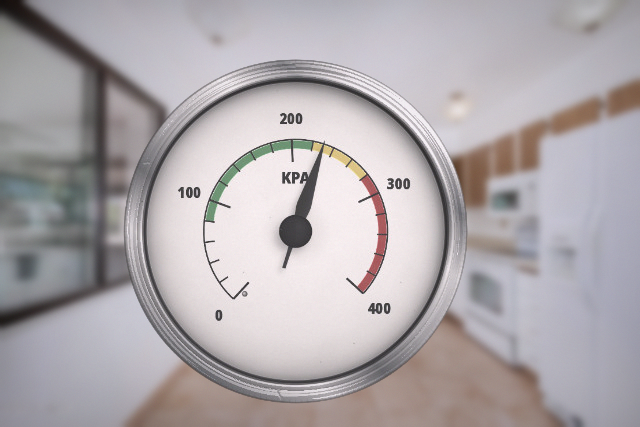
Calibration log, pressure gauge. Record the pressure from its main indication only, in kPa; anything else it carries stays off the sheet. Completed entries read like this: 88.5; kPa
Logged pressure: 230; kPa
